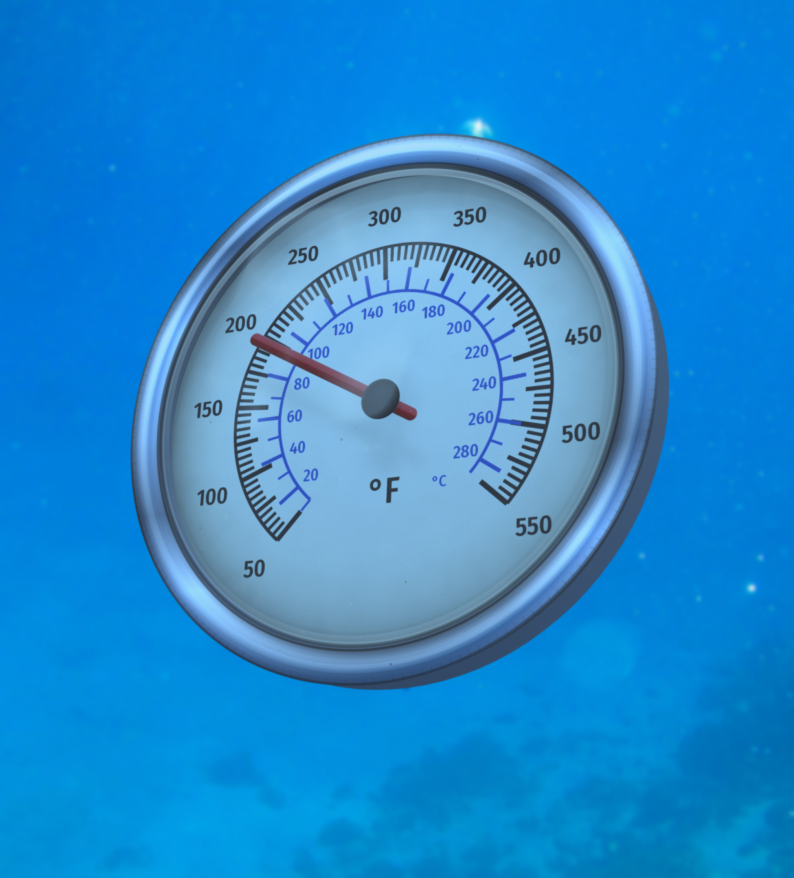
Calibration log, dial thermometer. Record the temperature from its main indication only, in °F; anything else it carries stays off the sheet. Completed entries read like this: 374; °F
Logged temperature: 195; °F
